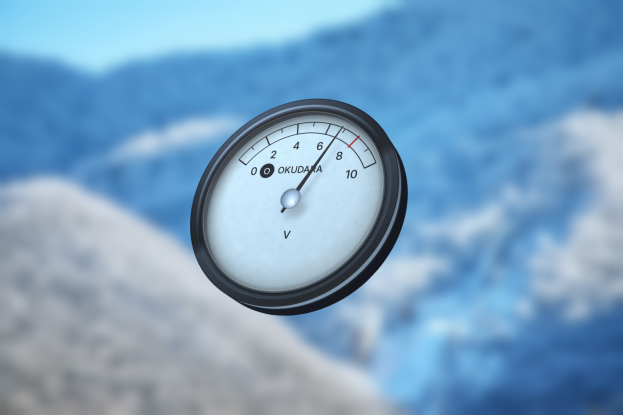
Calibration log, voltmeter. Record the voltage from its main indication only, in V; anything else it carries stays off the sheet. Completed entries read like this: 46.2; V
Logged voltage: 7; V
